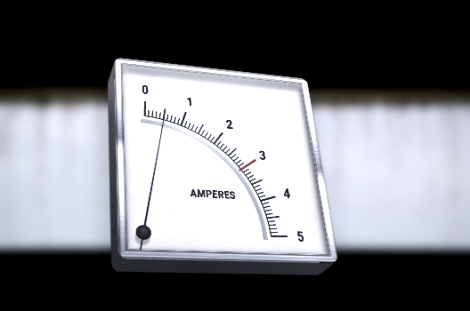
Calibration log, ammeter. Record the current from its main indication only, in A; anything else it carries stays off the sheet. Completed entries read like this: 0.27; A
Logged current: 0.5; A
